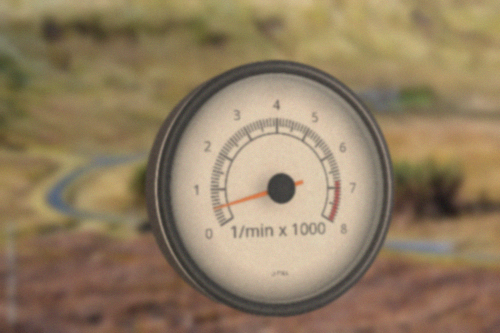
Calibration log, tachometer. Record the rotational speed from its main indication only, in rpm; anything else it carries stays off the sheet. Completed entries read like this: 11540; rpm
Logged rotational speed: 500; rpm
